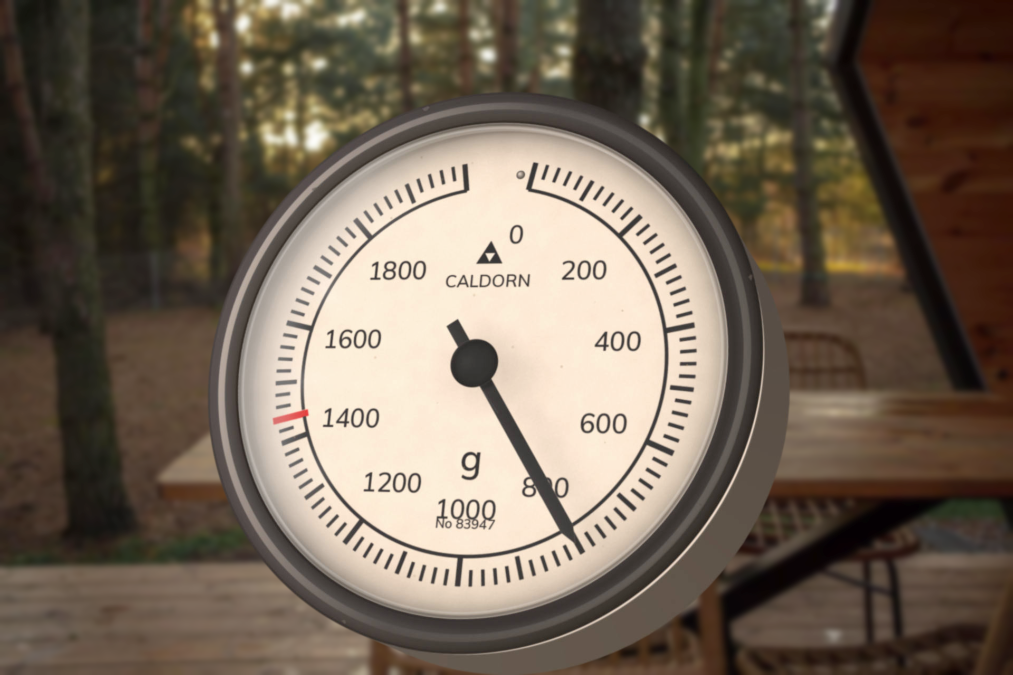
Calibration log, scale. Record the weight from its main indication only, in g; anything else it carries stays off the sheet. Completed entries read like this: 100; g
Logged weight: 800; g
